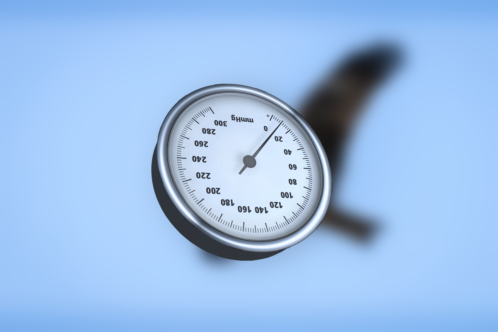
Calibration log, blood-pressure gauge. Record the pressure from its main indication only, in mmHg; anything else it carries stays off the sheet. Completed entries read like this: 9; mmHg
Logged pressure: 10; mmHg
